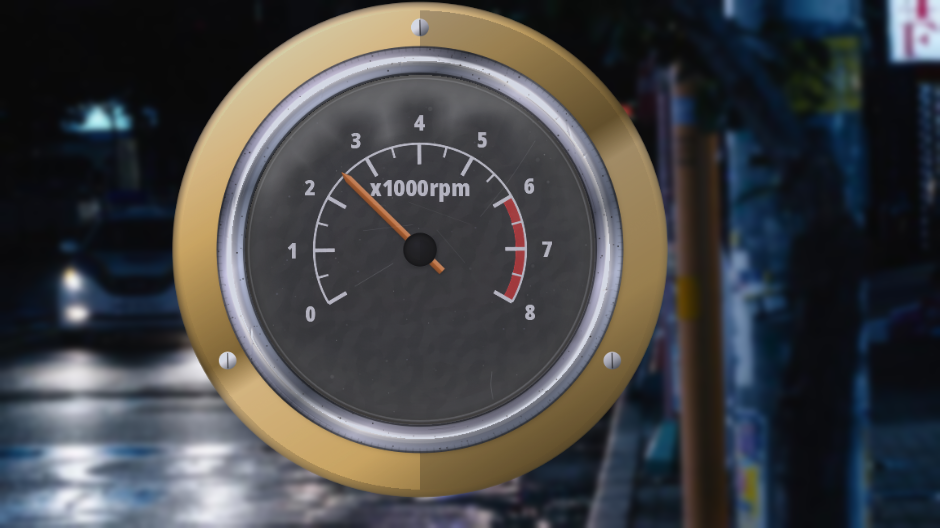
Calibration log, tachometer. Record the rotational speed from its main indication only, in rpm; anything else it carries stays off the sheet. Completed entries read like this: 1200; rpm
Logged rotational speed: 2500; rpm
